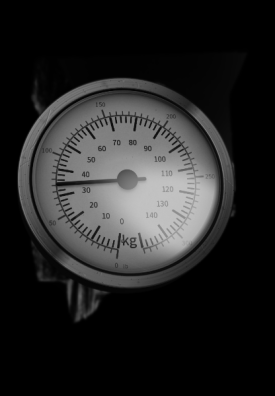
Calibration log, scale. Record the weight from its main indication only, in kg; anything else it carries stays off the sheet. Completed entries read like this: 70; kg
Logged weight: 34; kg
